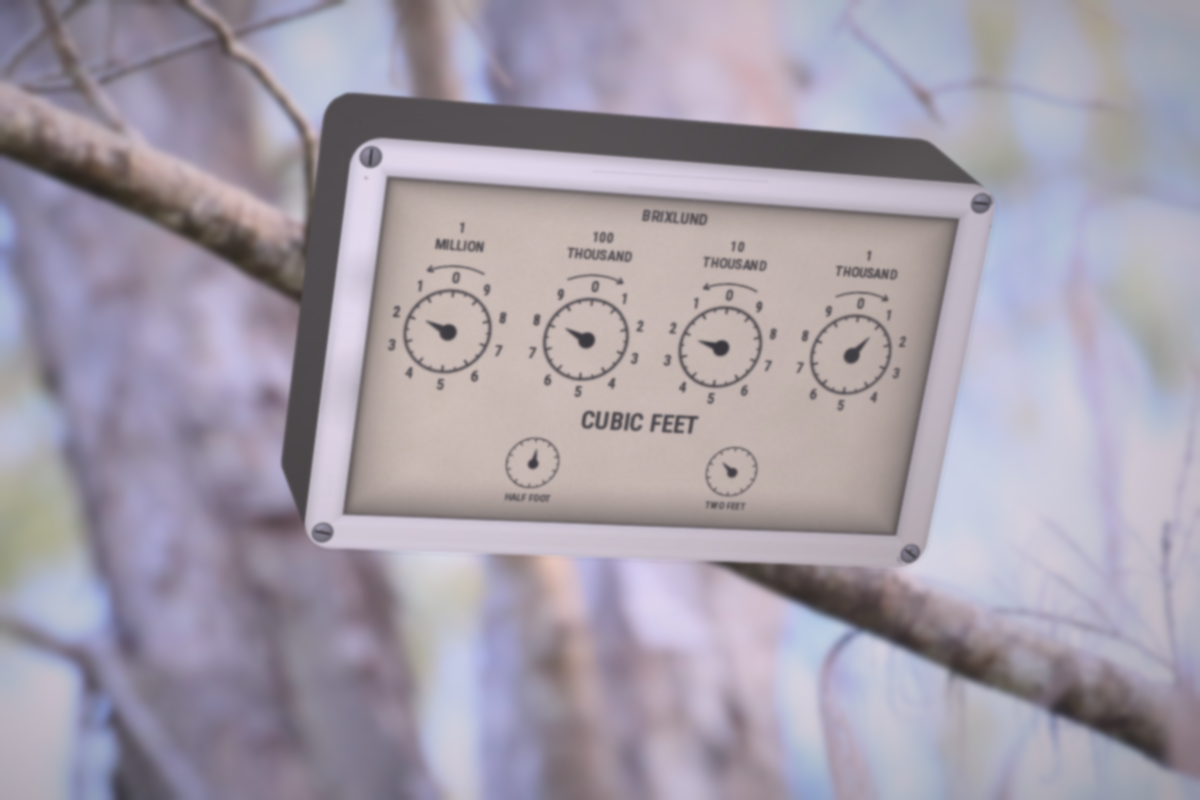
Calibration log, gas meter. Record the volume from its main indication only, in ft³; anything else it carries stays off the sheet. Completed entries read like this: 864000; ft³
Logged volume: 182100; ft³
